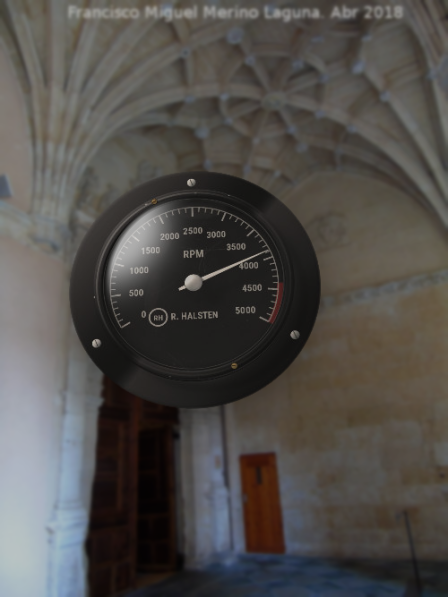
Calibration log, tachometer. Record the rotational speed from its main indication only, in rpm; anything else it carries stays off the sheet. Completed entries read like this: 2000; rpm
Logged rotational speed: 3900; rpm
